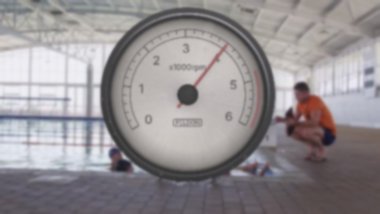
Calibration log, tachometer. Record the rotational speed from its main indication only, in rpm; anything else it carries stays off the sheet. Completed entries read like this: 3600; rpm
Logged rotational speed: 4000; rpm
